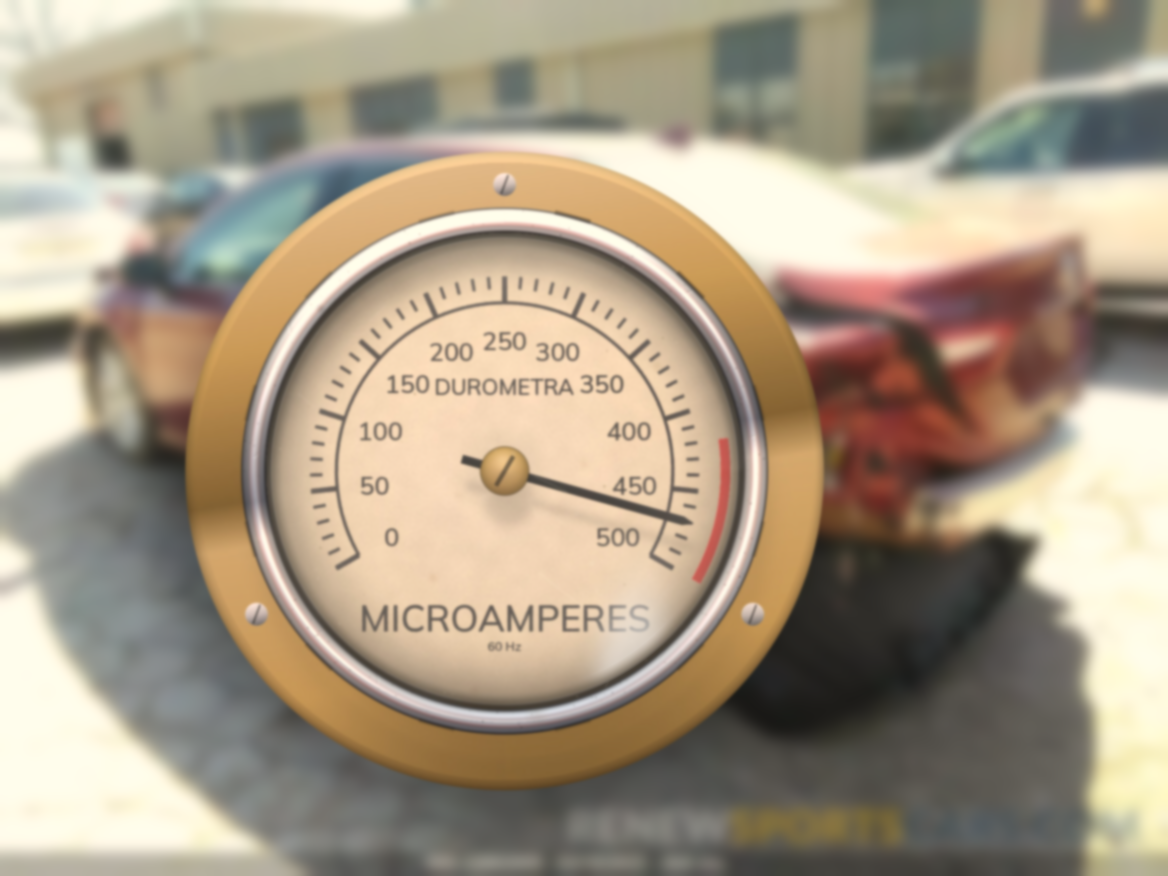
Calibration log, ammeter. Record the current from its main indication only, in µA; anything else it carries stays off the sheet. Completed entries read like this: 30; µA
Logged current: 470; µA
